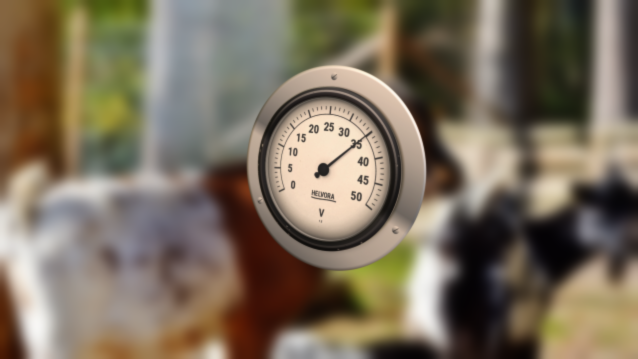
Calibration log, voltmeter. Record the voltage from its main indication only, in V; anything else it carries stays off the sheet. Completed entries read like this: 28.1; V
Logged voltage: 35; V
